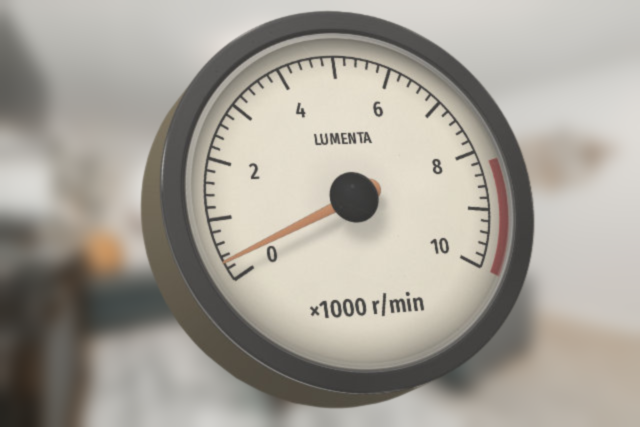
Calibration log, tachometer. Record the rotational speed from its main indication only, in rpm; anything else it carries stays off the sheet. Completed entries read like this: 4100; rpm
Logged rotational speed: 300; rpm
